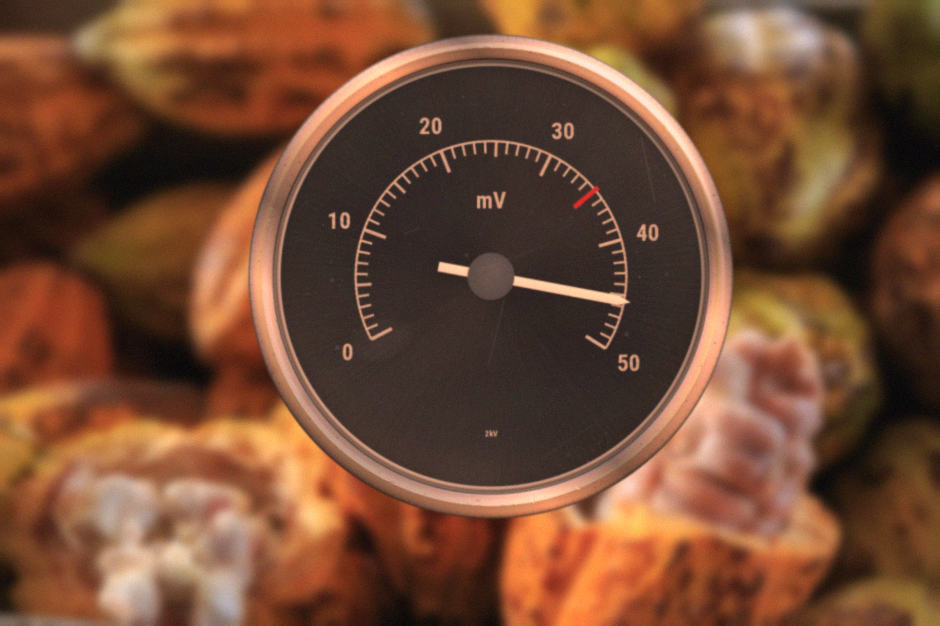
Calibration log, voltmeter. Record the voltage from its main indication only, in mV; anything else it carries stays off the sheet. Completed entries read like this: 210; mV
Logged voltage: 45.5; mV
